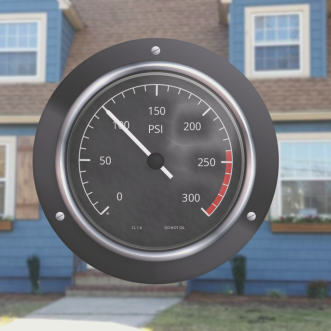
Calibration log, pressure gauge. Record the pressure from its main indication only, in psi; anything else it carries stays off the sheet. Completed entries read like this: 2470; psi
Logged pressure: 100; psi
